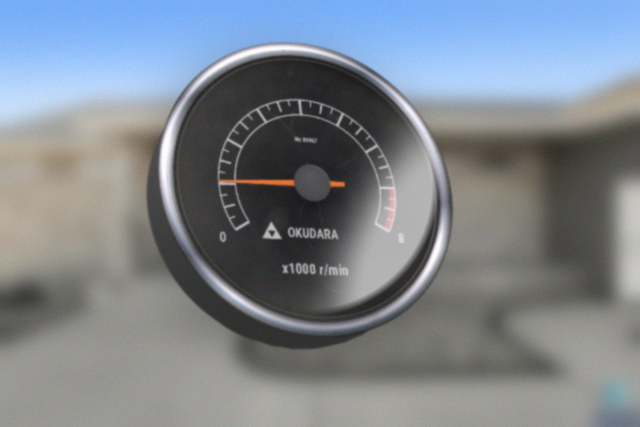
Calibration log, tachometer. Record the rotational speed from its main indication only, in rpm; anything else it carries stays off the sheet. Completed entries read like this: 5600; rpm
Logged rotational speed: 1000; rpm
